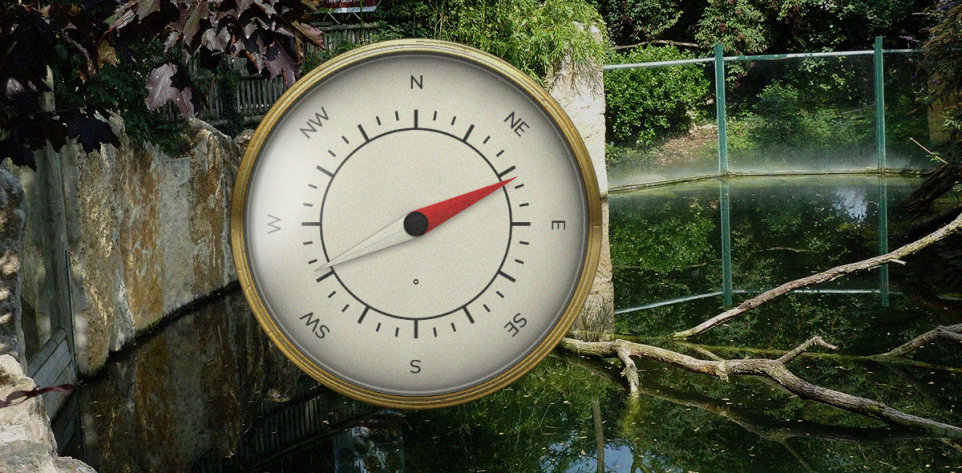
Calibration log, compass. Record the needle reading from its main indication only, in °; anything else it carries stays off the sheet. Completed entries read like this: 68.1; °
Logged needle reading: 65; °
